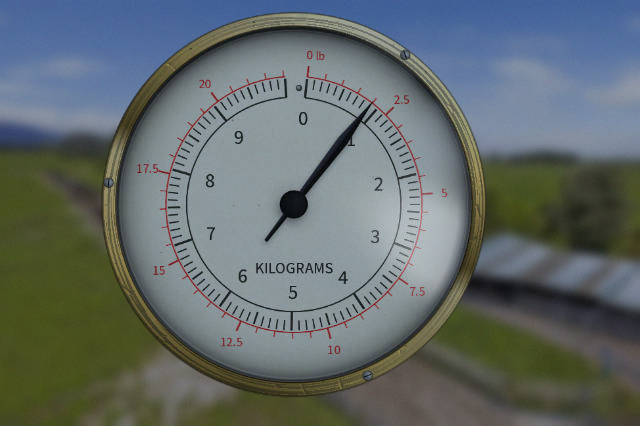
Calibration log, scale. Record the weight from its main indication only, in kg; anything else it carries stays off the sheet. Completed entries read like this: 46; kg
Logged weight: 0.9; kg
